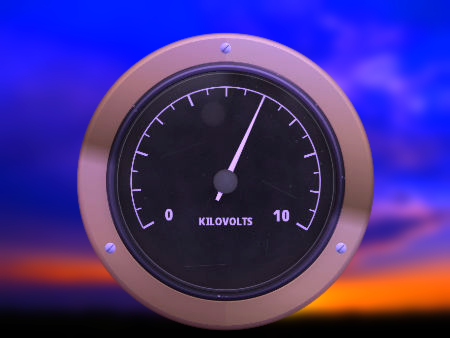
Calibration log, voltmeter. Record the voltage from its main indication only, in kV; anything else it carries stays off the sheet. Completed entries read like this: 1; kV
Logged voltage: 6; kV
